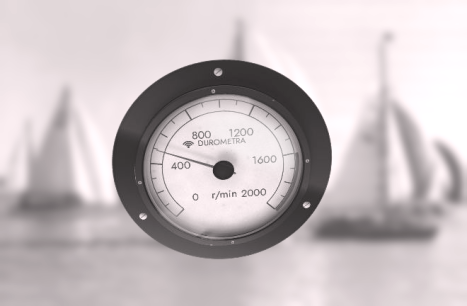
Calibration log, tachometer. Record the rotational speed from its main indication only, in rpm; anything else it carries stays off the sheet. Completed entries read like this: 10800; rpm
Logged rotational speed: 500; rpm
